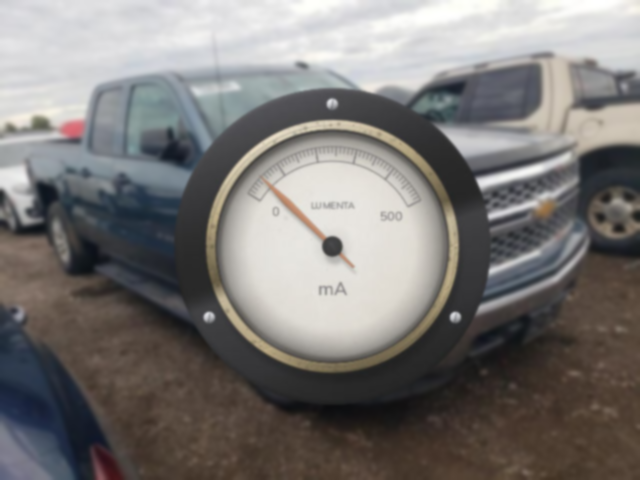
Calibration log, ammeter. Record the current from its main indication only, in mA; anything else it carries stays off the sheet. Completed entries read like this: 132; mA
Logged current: 50; mA
